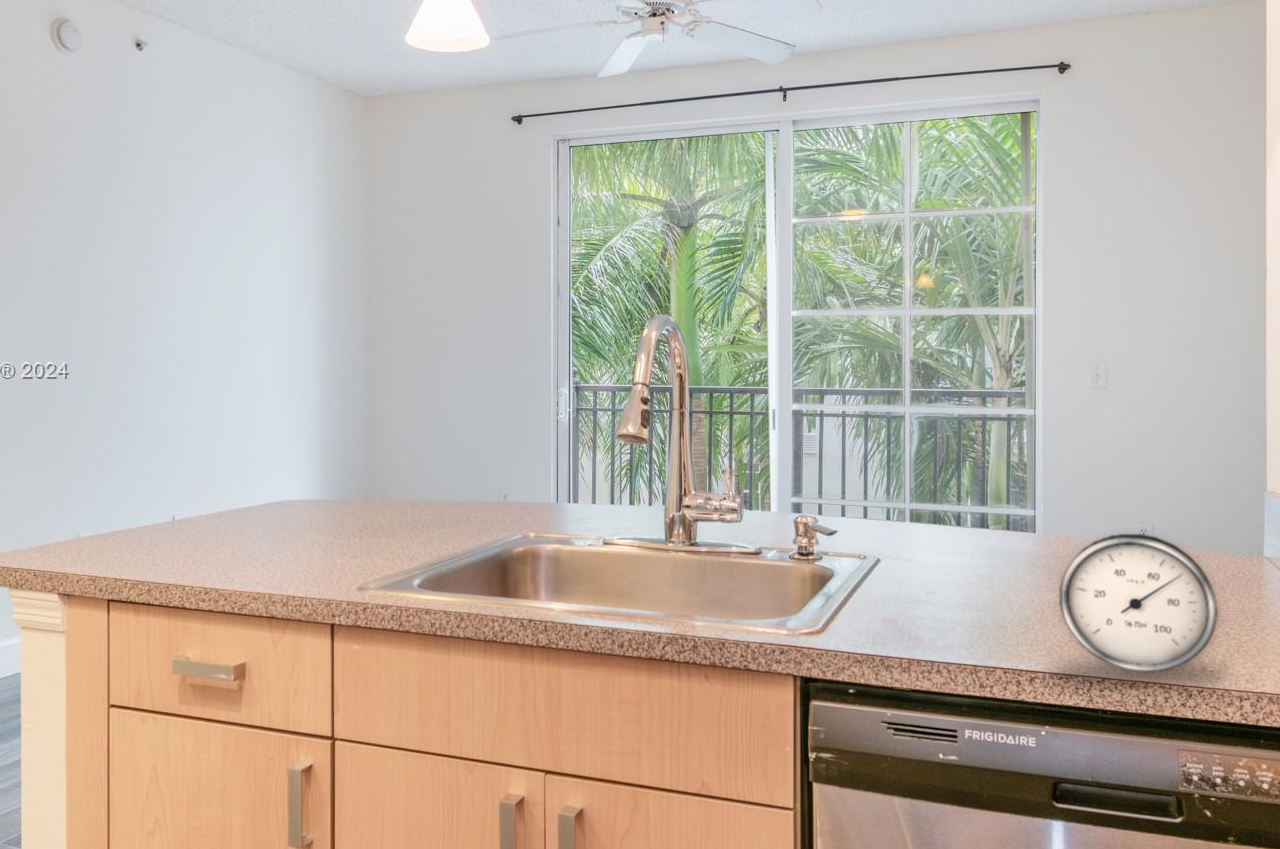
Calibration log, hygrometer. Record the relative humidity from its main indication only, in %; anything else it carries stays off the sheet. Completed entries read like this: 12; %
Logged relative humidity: 68; %
